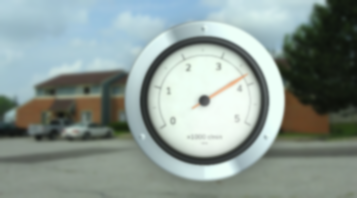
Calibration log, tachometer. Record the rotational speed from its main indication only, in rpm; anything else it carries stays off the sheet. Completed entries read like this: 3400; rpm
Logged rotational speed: 3750; rpm
